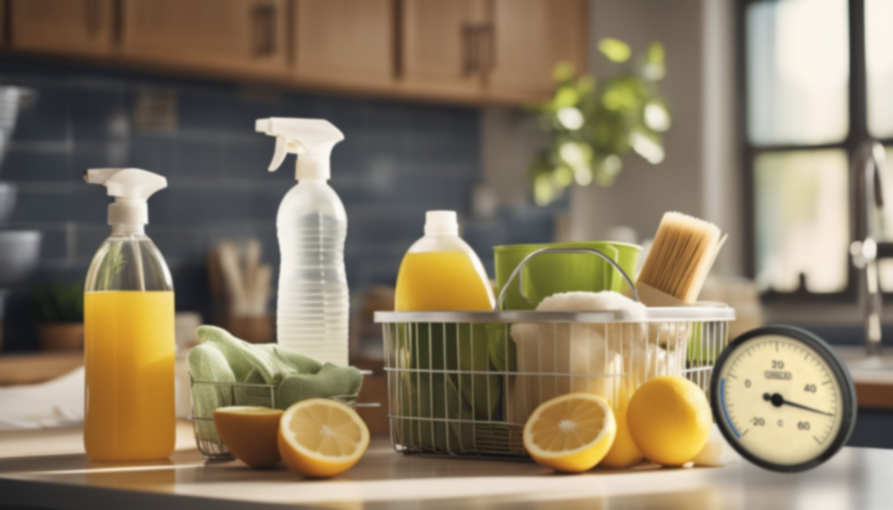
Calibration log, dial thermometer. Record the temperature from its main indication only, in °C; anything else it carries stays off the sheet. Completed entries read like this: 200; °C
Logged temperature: 50; °C
